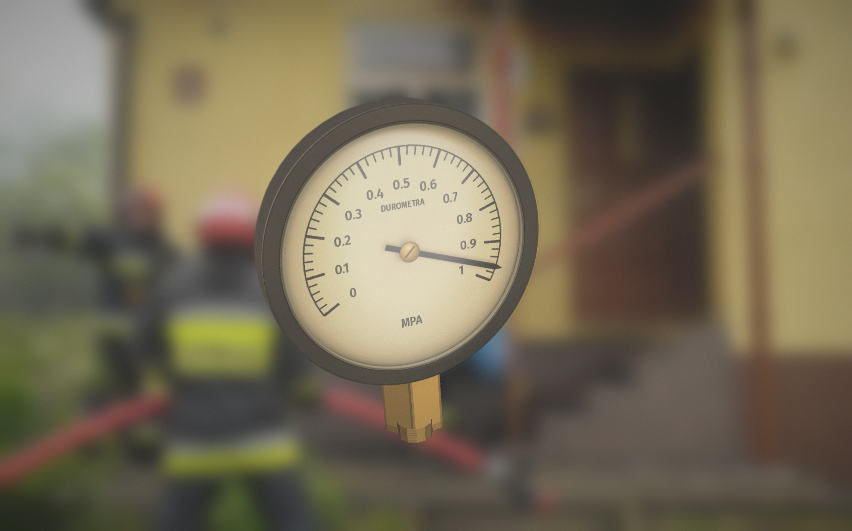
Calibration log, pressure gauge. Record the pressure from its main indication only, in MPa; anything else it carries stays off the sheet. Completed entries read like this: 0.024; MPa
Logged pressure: 0.96; MPa
